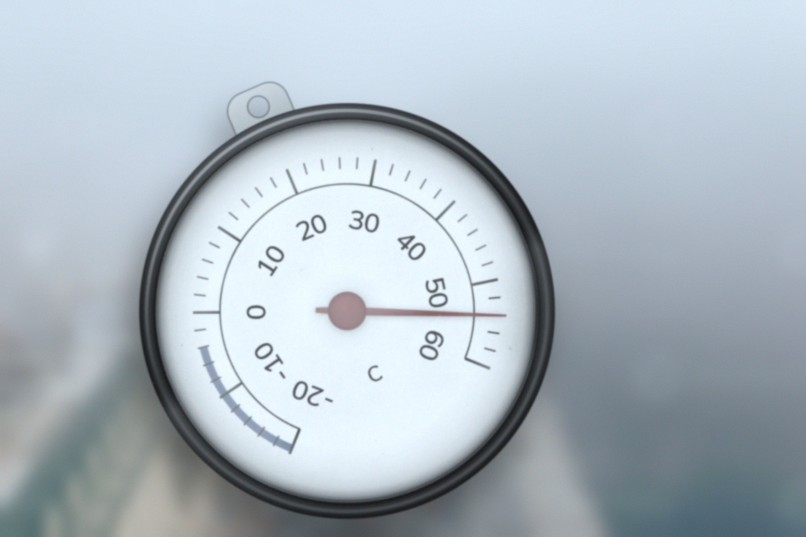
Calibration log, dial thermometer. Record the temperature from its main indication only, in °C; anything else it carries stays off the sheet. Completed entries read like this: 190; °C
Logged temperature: 54; °C
